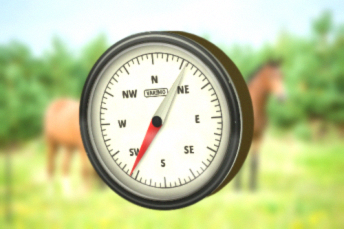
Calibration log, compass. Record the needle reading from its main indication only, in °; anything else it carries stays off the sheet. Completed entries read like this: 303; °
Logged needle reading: 215; °
